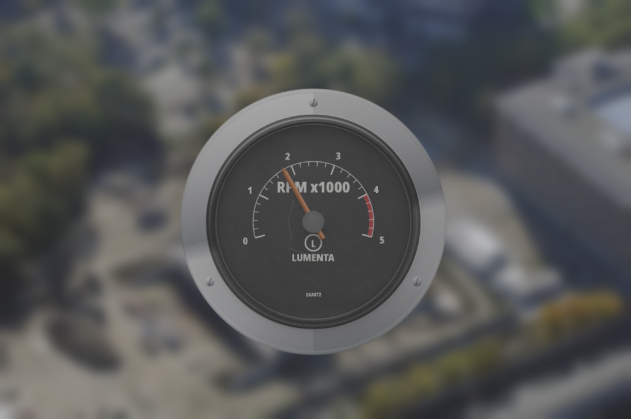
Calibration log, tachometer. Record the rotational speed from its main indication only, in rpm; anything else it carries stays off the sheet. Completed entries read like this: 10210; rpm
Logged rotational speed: 1800; rpm
